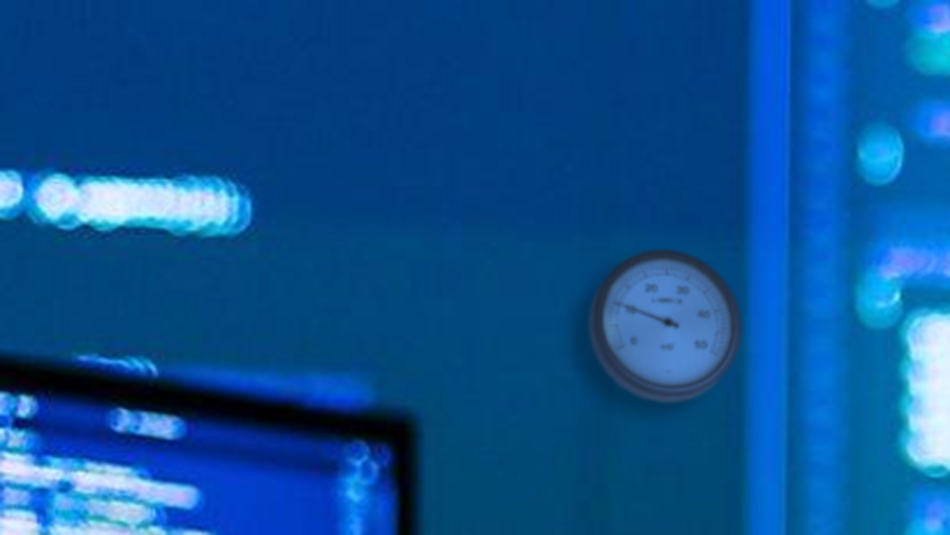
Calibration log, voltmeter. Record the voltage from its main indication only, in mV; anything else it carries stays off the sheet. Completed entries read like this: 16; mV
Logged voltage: 10; mV
